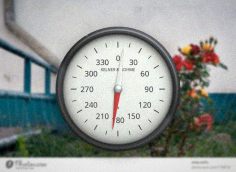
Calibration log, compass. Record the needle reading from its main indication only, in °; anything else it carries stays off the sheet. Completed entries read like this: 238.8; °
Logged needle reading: 187.5; °
